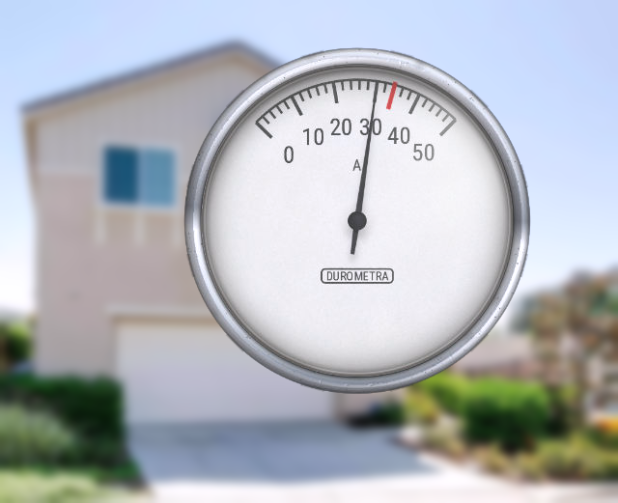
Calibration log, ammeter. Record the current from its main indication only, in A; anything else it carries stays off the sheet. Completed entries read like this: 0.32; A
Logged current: 30; A
